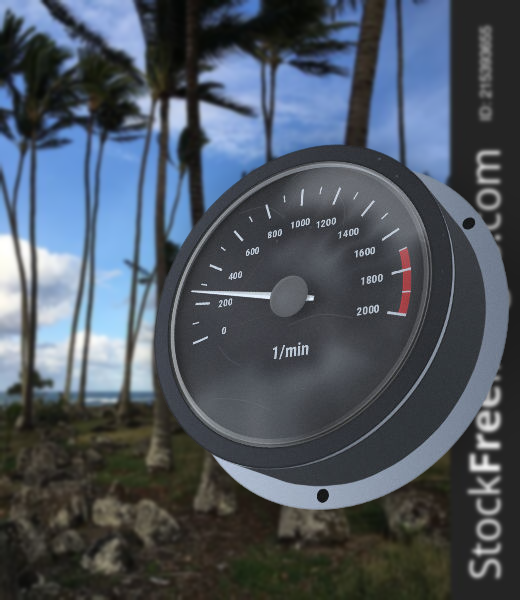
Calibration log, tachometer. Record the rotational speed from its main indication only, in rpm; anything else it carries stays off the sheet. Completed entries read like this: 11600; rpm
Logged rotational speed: 250; rpm
